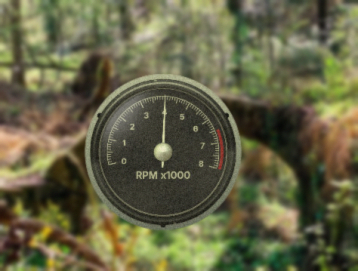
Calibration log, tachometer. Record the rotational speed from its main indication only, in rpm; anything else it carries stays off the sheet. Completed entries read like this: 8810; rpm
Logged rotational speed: 4000; rpm
